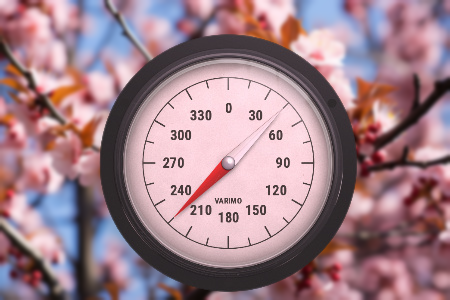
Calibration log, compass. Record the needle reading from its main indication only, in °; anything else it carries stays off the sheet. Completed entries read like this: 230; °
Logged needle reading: 225; °
